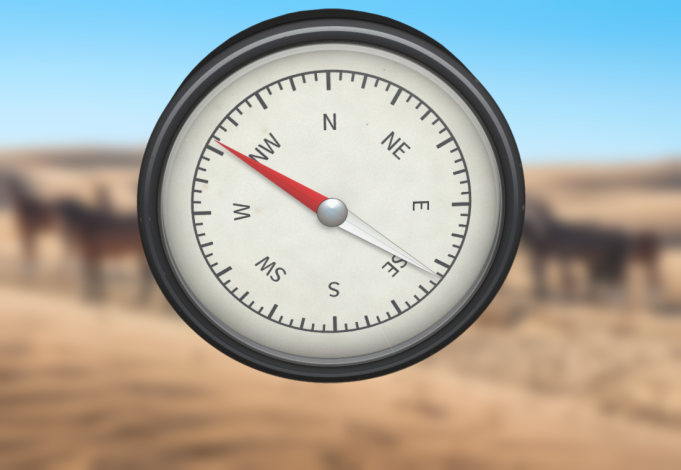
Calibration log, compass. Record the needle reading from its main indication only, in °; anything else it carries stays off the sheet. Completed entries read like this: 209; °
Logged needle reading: 305; °
